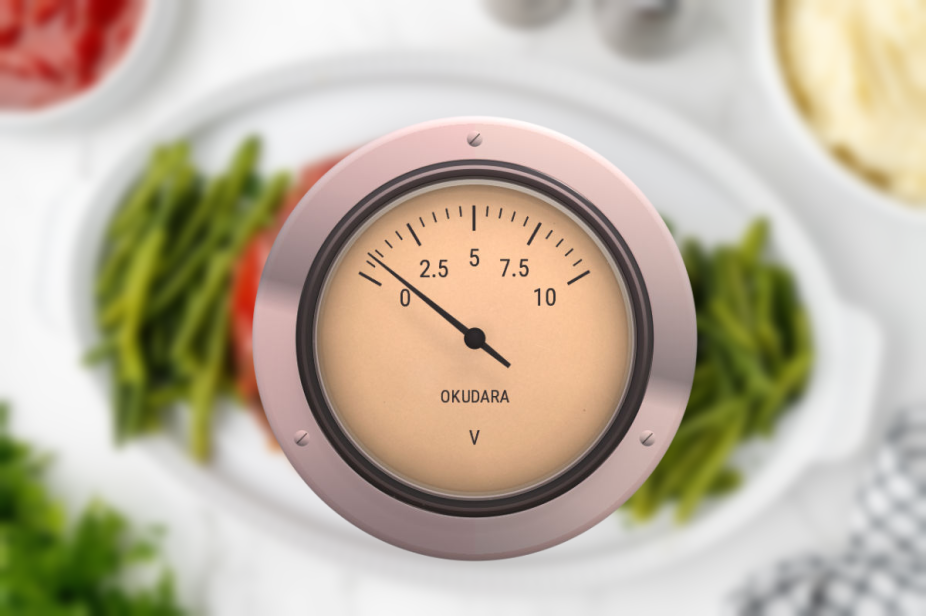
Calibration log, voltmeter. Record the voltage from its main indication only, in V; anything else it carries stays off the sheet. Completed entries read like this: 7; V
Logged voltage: 0.75; V
